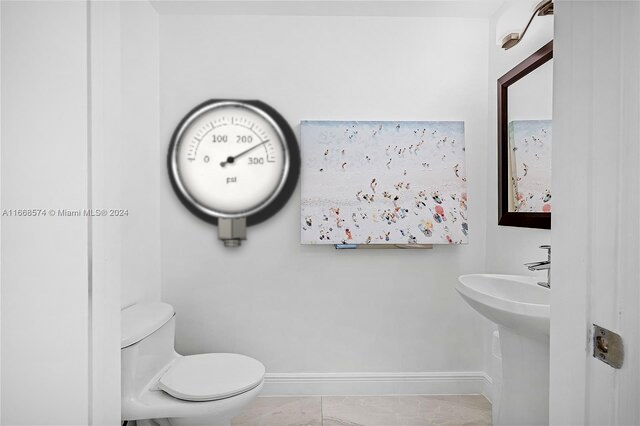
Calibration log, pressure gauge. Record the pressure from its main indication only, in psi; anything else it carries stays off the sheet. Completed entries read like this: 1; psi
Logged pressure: 250; psi
